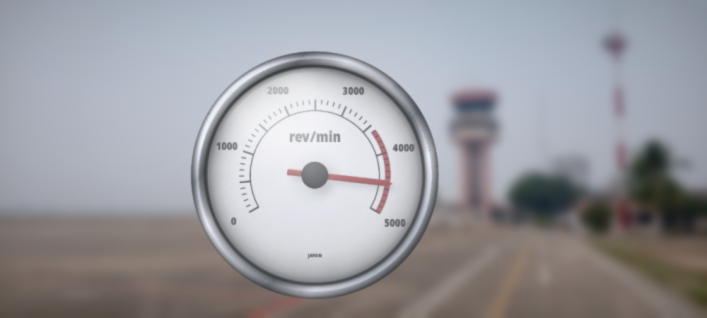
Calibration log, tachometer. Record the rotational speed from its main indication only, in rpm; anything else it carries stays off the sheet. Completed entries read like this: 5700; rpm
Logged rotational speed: 4500; rpm
